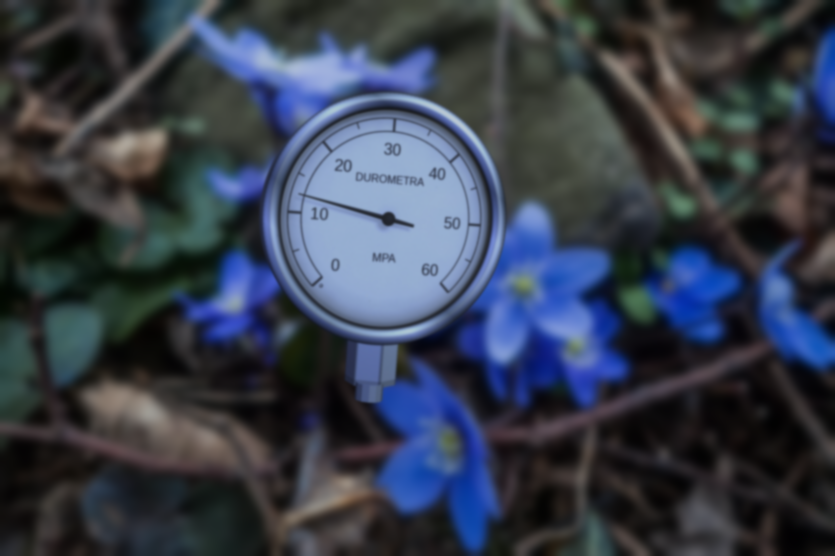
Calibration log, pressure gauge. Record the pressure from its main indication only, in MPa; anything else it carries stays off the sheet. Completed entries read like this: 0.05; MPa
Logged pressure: 12.5; MPa
